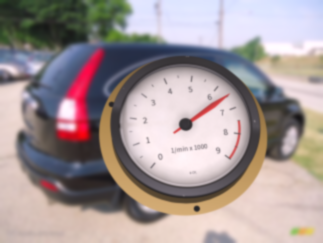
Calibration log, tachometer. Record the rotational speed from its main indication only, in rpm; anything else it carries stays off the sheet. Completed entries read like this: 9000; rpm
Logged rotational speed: 6500; rpm
